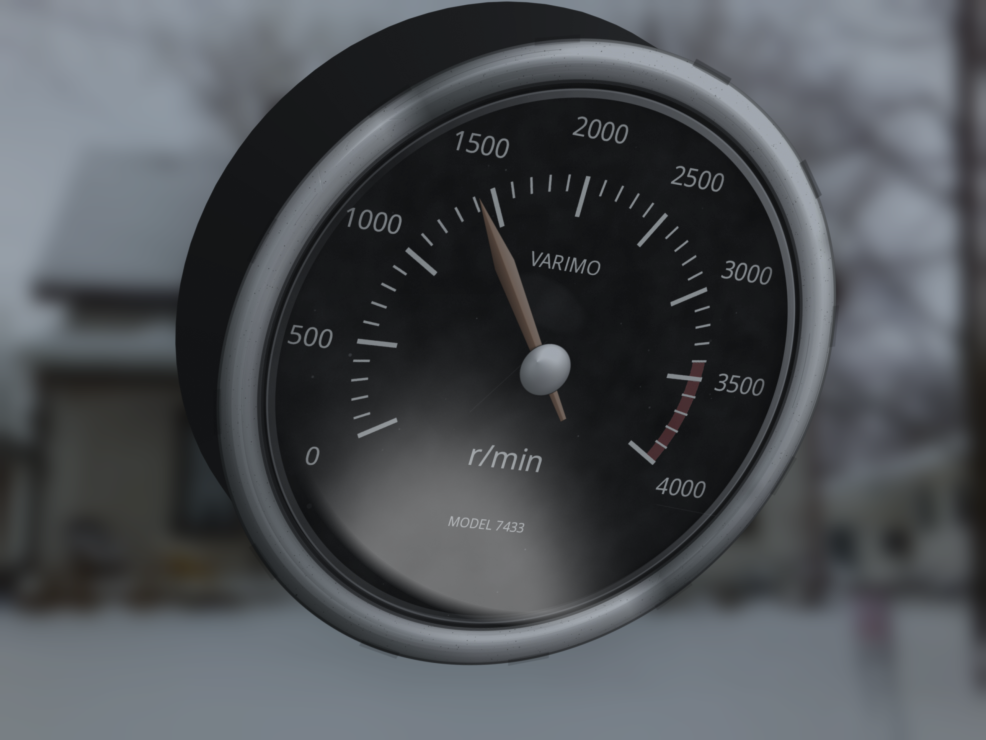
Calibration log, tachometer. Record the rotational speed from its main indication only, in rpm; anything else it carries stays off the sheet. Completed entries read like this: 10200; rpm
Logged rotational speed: 1400; rpm
